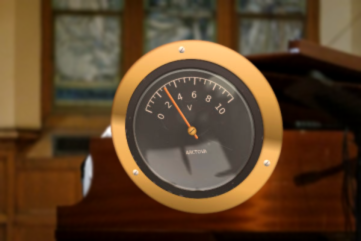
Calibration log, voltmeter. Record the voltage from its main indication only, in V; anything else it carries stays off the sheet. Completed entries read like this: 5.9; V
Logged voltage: 3; V
